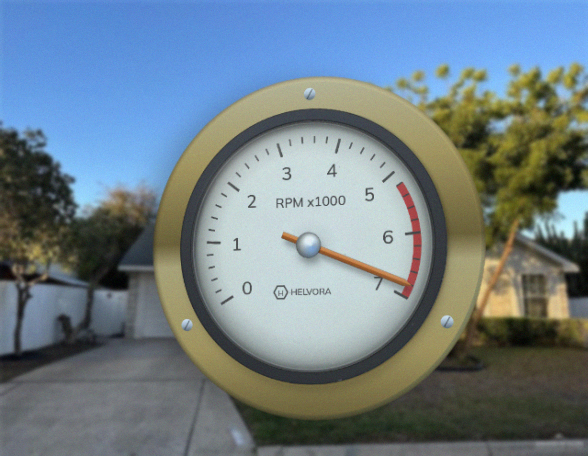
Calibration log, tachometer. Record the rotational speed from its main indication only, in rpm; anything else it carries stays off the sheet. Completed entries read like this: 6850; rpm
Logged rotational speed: 6800; rpm
